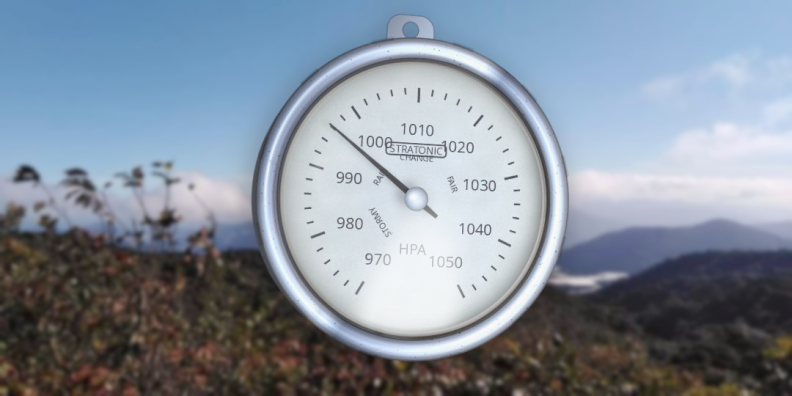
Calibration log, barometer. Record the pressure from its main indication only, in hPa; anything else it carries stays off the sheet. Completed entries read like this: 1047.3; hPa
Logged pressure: 996; hPa
